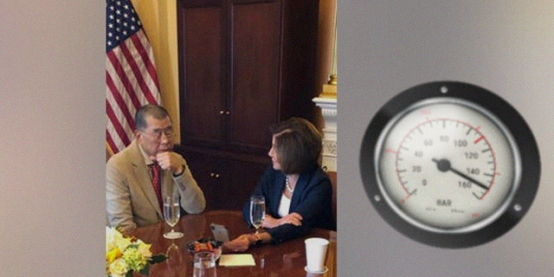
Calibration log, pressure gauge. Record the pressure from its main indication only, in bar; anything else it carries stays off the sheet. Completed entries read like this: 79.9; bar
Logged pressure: 150; bar
